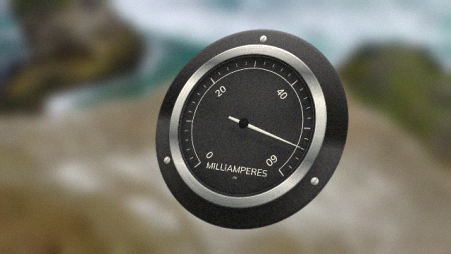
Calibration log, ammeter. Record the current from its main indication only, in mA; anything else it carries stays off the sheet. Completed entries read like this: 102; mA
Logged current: 54; mA
